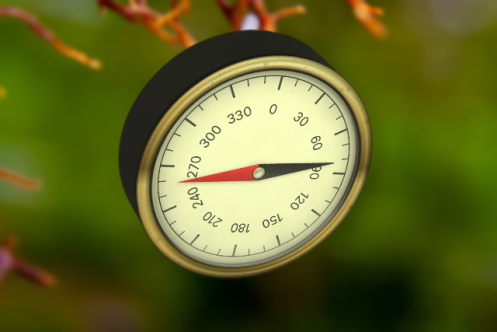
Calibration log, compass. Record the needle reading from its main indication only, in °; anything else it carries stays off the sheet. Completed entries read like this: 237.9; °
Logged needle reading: 260; °
